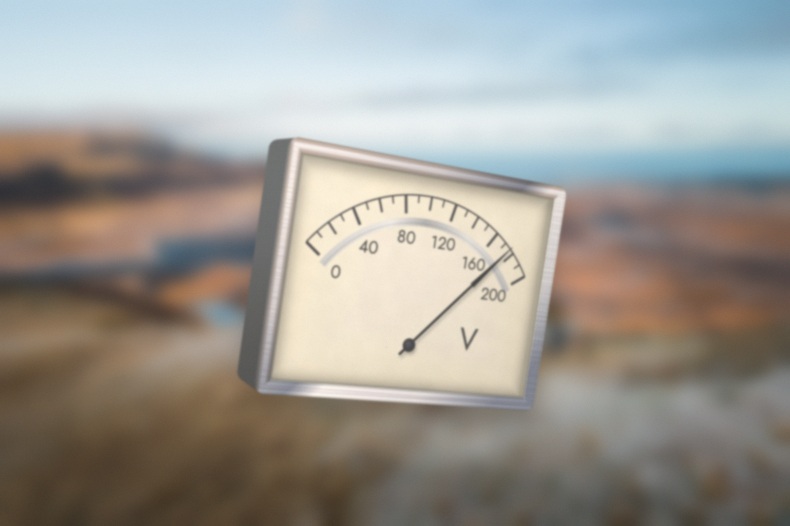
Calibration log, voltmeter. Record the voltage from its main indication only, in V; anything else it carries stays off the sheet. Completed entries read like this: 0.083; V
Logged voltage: 175; V
